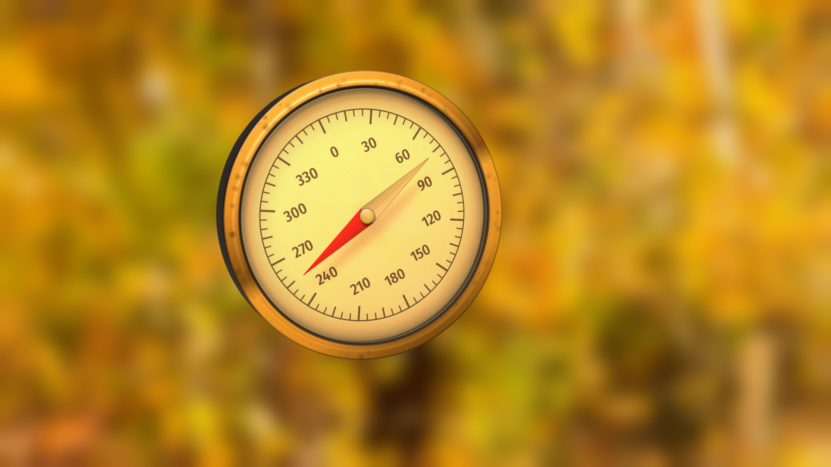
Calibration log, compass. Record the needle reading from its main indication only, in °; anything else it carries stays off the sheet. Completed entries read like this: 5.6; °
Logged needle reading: 255; °
